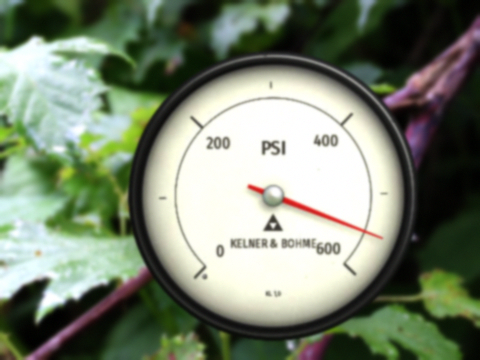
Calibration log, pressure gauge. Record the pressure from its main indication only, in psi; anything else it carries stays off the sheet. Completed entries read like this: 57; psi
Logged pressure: 550; psi
